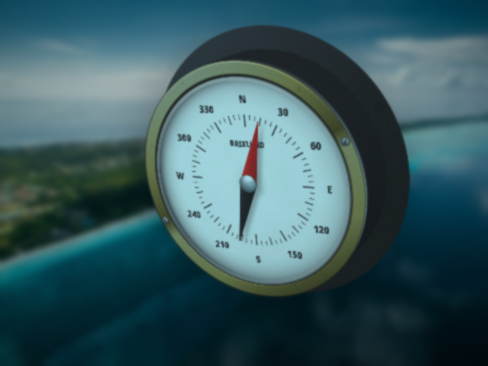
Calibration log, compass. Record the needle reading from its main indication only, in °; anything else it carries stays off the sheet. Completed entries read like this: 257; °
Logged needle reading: 15; °
